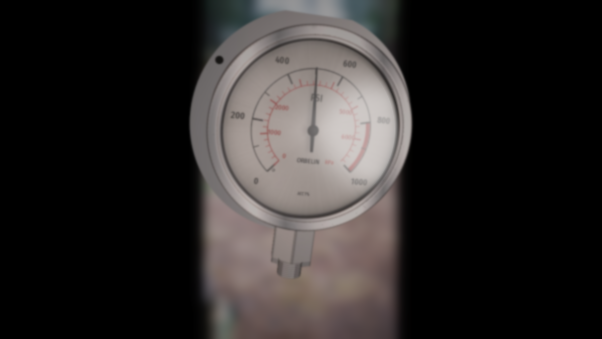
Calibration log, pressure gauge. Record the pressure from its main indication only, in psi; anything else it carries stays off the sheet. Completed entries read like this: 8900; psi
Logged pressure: 500; psi
